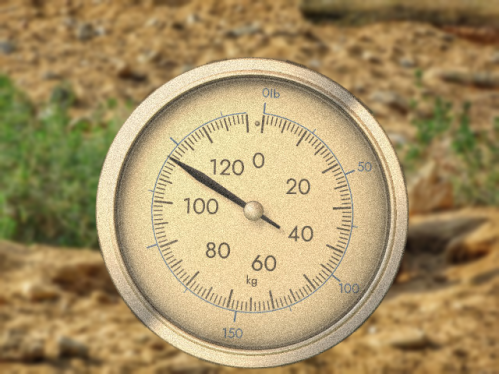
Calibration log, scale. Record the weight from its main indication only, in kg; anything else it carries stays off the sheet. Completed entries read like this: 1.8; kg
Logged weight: 110; kg
